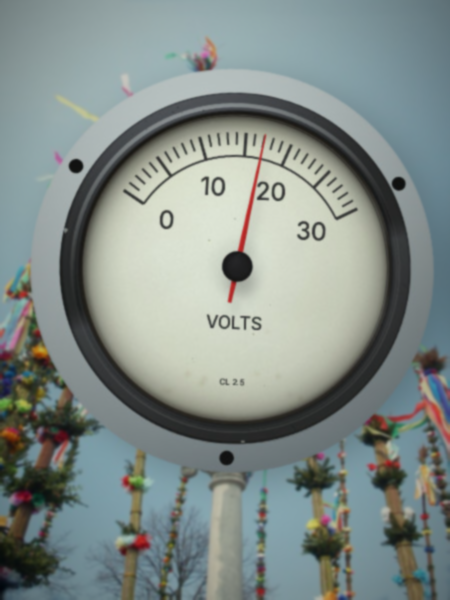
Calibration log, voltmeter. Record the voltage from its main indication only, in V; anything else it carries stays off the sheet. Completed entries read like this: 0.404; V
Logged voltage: 17; V
